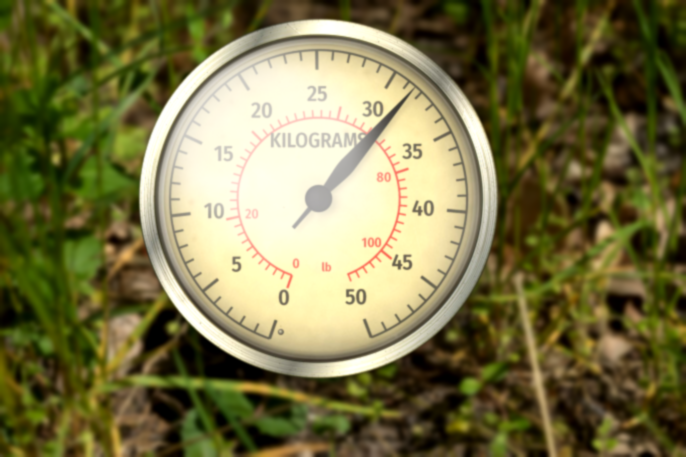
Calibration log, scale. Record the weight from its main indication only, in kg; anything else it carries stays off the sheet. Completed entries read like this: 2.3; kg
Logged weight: 31.5; kg
